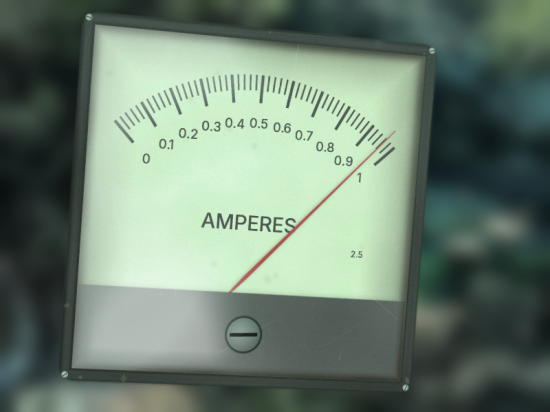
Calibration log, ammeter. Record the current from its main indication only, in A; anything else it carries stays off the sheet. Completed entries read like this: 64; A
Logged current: 0.96; A
